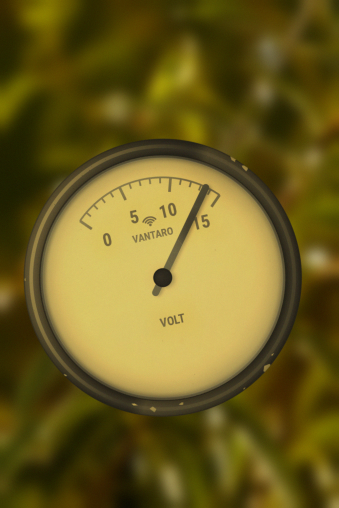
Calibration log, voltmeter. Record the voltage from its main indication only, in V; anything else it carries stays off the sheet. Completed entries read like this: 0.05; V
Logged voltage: 13.5; V
